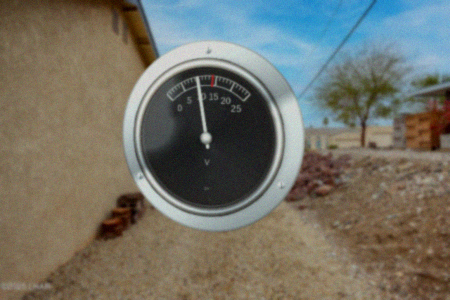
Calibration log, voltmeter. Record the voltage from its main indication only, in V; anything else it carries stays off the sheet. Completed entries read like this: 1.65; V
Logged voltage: 10; V
